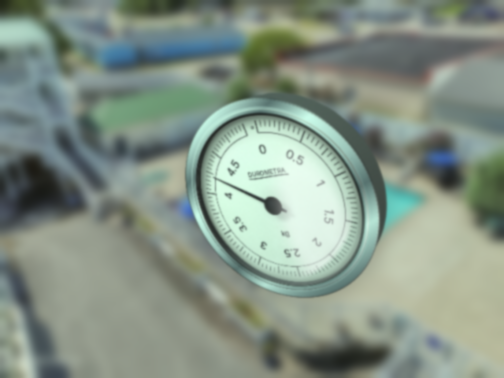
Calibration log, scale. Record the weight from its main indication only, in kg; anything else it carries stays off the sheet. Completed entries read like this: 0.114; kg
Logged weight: 4.25; kg
